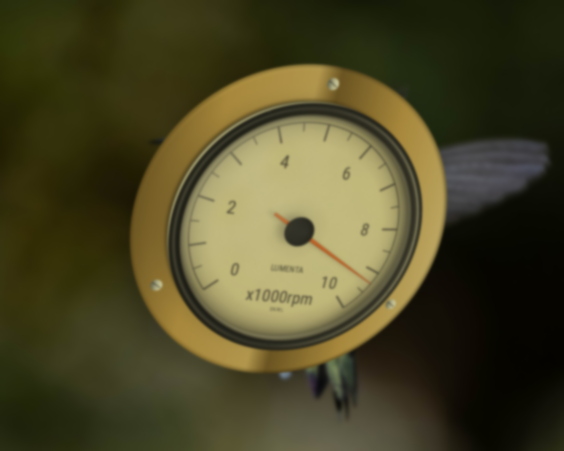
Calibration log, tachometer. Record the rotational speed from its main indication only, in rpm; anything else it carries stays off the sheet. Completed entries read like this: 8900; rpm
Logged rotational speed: 9250; rpm
